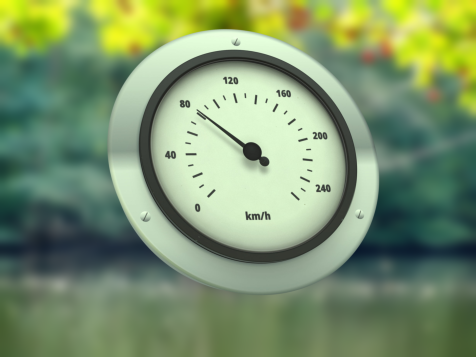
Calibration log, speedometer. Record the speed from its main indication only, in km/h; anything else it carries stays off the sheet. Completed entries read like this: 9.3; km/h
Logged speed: 80; km/h
